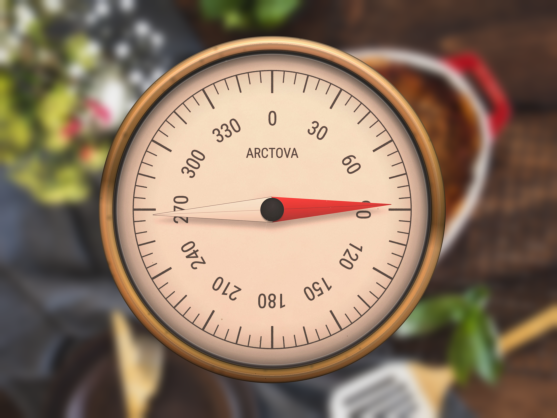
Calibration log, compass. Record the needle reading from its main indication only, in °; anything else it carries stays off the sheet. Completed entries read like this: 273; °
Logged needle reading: 87.5; °
